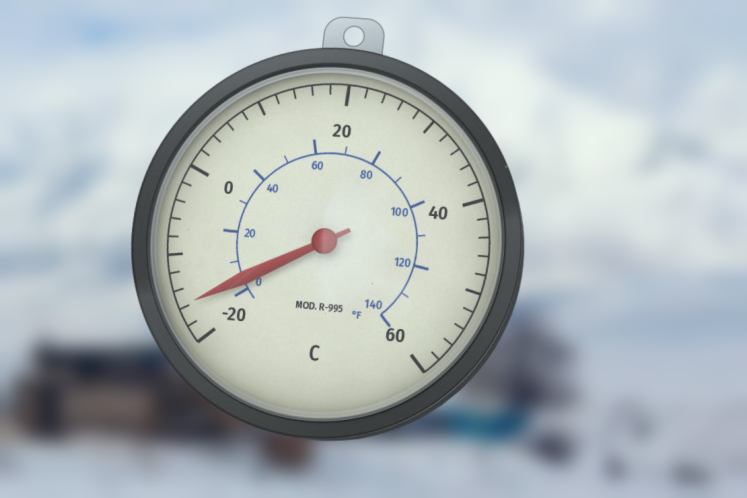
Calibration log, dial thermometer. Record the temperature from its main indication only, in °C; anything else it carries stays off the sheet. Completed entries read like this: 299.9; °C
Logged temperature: -16; °C
